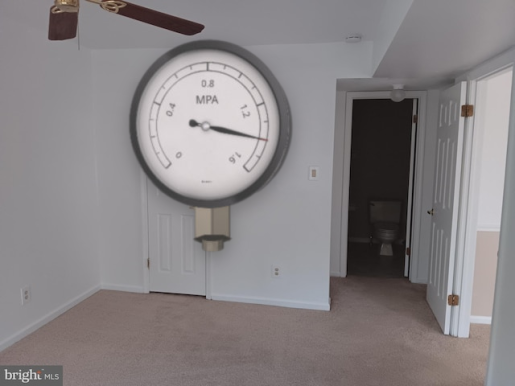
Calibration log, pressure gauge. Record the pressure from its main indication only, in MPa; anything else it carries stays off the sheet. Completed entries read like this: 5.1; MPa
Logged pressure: 1.4; MPa
